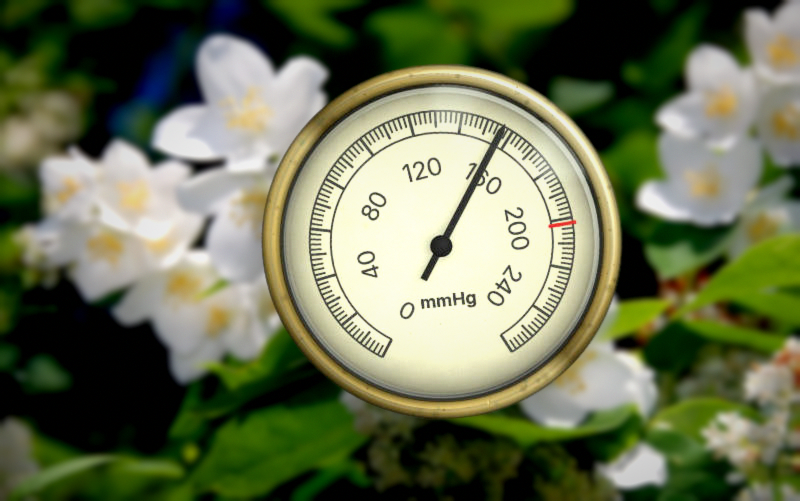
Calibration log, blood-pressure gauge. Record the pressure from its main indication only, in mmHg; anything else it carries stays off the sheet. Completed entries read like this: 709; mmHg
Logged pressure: 156; mmHg
